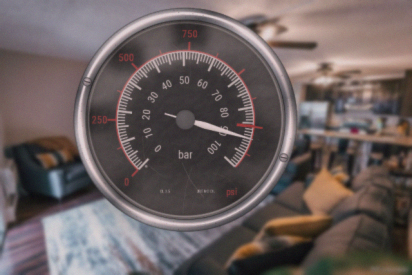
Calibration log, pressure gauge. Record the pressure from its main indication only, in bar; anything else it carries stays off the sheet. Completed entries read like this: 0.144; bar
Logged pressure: 90; bar
